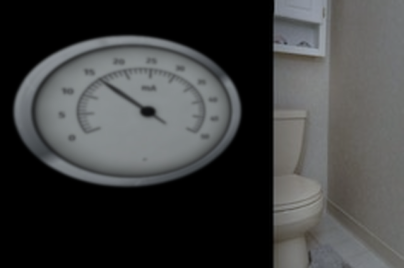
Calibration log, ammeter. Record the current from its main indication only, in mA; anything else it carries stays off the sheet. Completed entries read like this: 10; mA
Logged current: 15; mA
